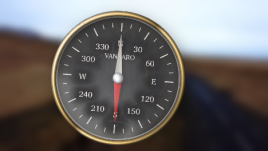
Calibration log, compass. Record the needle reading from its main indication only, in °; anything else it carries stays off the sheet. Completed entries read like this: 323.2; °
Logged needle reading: 180; °
